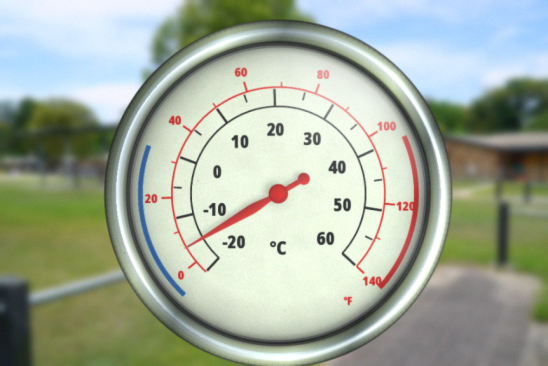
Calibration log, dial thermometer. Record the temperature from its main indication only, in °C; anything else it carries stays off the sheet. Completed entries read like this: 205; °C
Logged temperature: -15; °C
